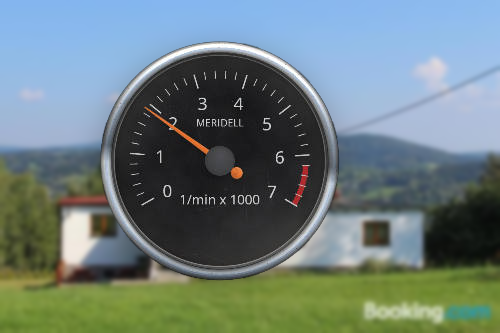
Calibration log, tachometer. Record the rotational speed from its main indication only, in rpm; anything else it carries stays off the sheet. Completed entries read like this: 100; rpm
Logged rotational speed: 1900; rpm
